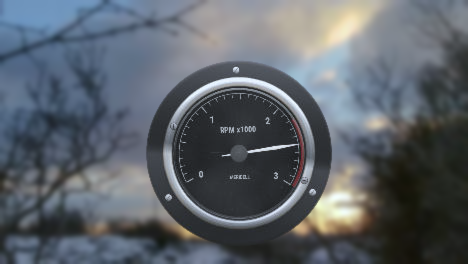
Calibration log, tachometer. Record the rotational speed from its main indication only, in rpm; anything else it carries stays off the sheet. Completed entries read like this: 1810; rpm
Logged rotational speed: 2500; rpm
